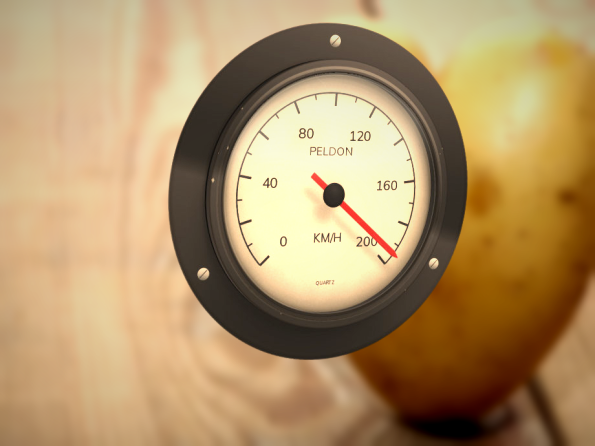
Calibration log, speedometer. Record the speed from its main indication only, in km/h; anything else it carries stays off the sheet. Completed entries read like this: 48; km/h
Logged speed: 195; km/h
